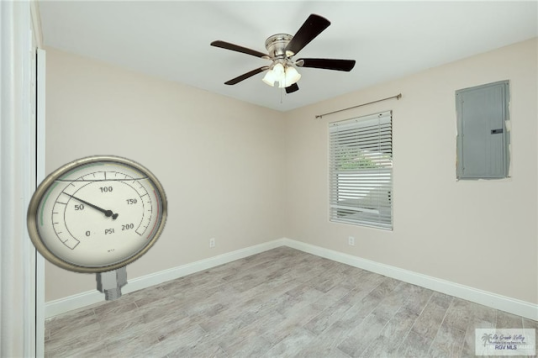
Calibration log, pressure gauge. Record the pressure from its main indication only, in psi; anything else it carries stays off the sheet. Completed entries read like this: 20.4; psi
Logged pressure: 60; psi
